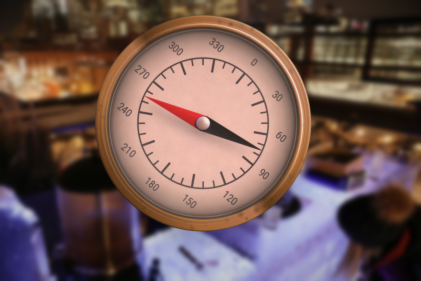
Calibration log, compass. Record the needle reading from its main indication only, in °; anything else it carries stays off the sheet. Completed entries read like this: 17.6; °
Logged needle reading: 255; °
